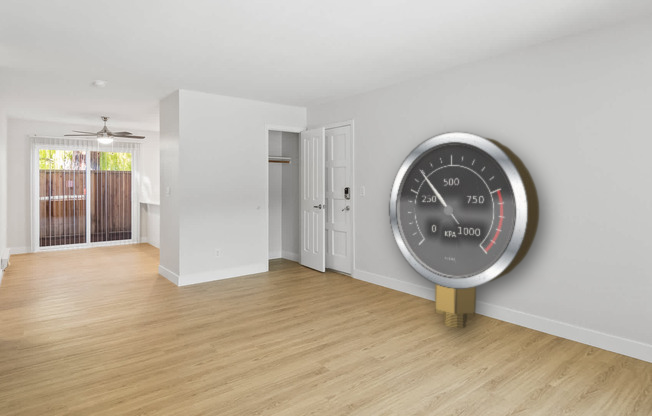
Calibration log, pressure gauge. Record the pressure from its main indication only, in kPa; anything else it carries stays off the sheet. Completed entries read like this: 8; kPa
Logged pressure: 350; kPa
